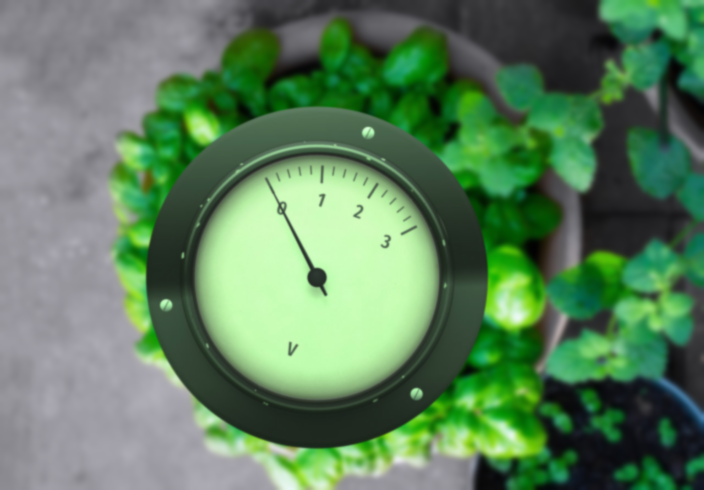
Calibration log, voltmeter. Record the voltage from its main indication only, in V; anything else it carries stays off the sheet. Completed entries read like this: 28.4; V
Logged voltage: 0; V
